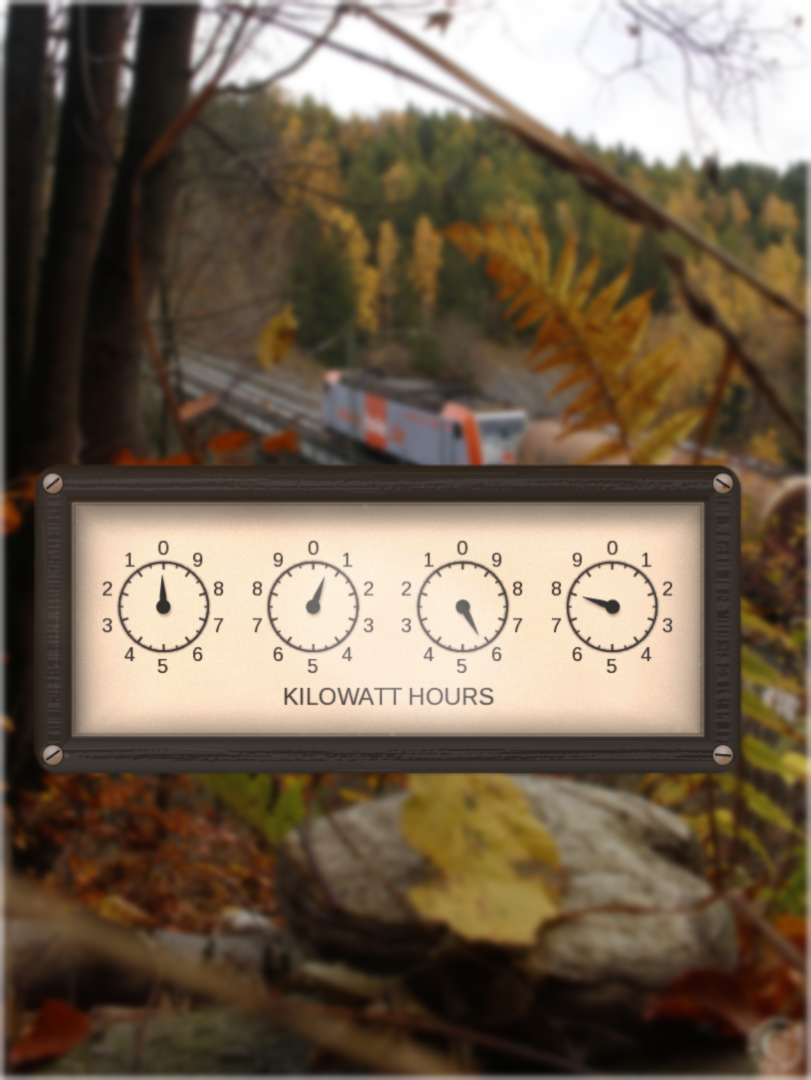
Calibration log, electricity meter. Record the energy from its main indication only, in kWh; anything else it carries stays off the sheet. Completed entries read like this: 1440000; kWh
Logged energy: 58; kWh
